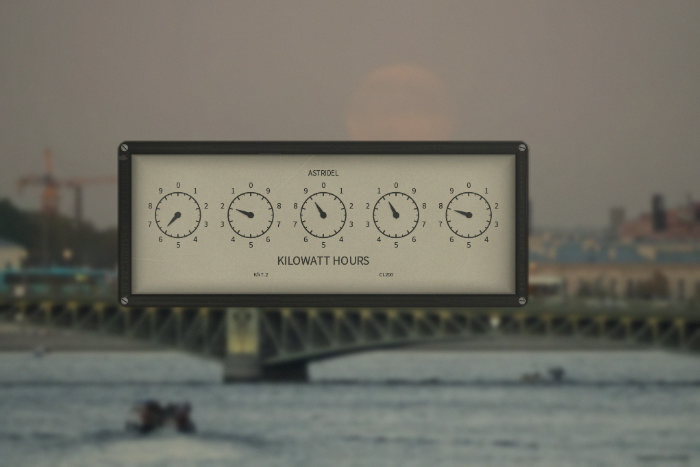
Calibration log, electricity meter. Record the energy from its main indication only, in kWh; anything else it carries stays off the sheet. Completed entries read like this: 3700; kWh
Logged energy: 61908; kWh
